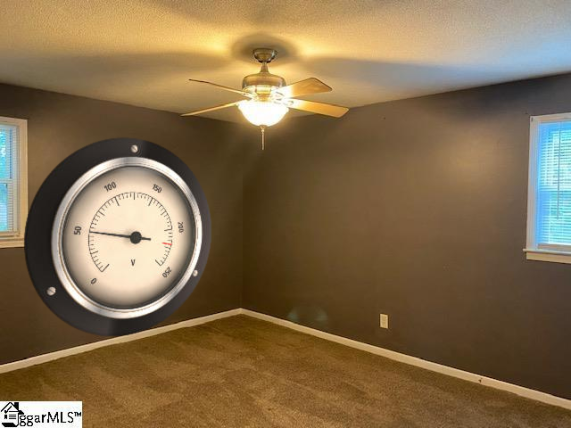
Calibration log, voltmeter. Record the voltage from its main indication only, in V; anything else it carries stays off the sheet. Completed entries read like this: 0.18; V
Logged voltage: 50; V
